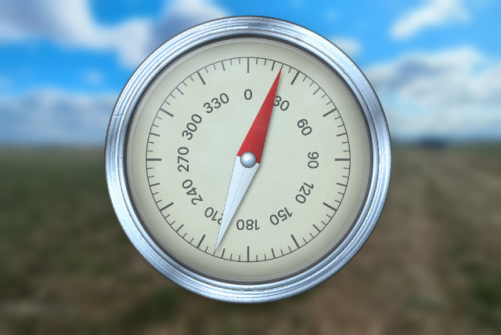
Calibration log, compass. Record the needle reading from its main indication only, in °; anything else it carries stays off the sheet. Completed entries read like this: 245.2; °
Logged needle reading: 20; °
